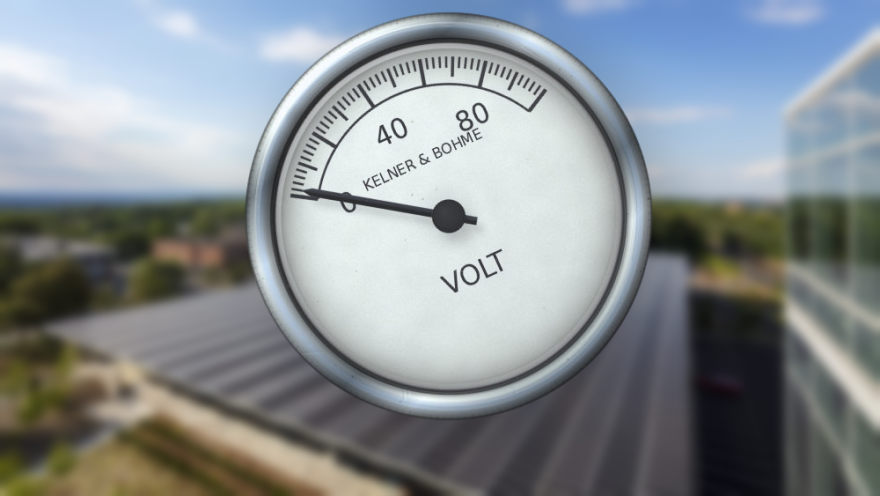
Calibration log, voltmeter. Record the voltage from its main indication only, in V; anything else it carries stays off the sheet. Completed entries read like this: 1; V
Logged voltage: 2; V
